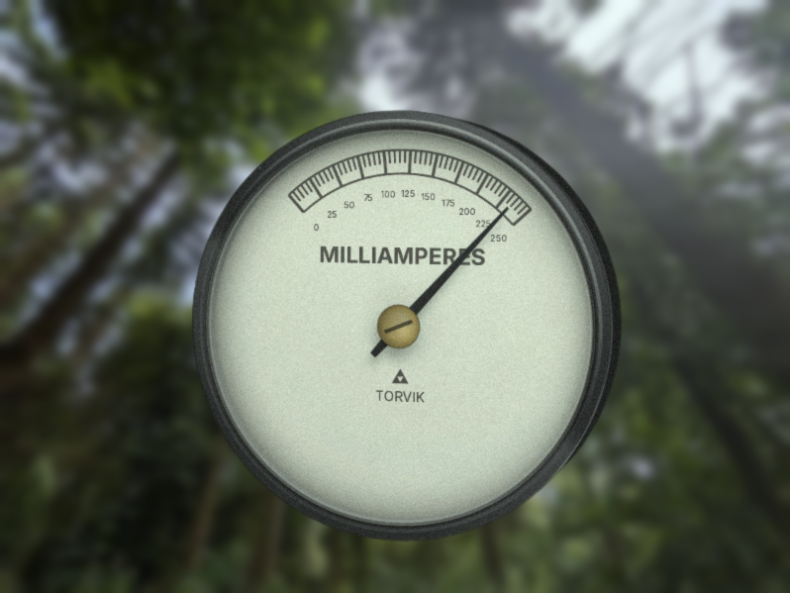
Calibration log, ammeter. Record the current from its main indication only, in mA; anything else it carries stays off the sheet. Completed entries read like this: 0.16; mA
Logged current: 235; mA
